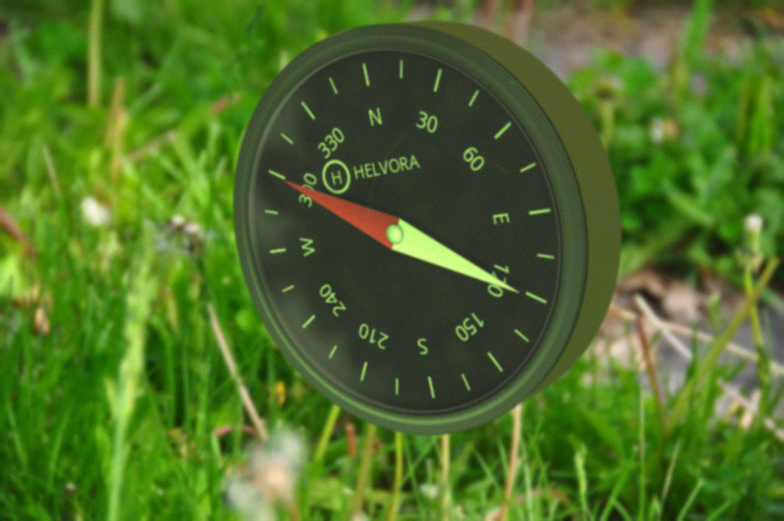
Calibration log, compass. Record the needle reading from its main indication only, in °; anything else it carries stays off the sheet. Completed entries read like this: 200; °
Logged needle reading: 300; °
